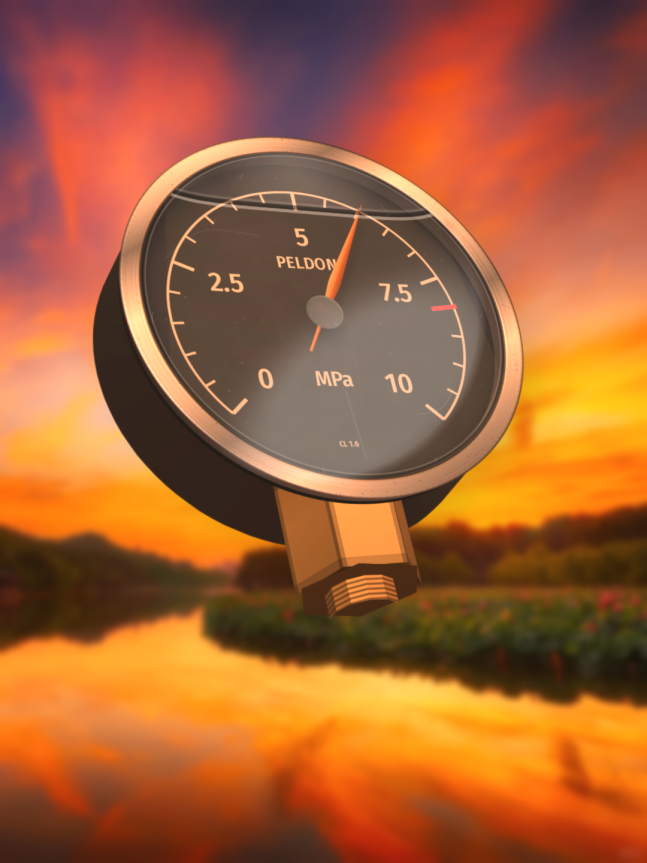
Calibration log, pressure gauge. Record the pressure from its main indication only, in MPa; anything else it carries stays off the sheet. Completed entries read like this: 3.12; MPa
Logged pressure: 6; MPa
